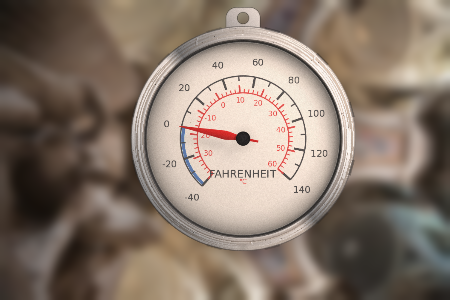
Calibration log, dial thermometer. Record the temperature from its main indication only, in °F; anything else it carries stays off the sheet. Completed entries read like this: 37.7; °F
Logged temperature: 0; °F
